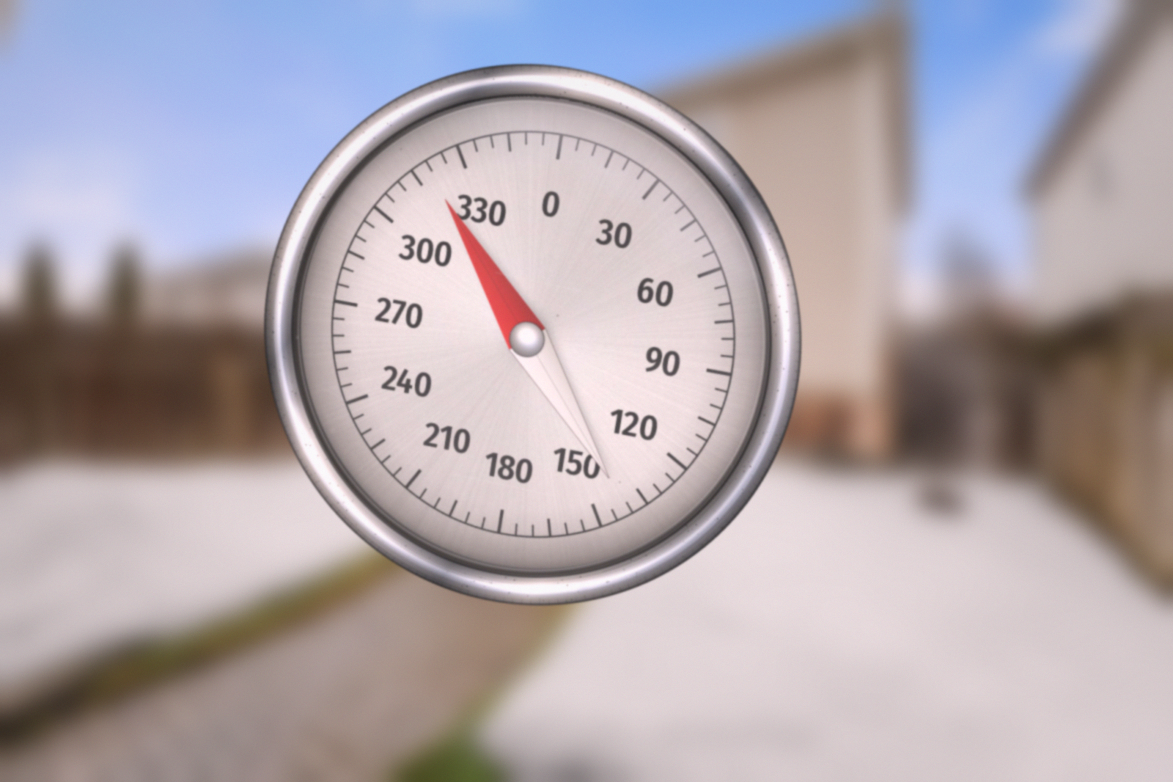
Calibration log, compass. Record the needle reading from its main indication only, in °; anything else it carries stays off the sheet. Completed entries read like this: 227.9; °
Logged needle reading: 320; °
